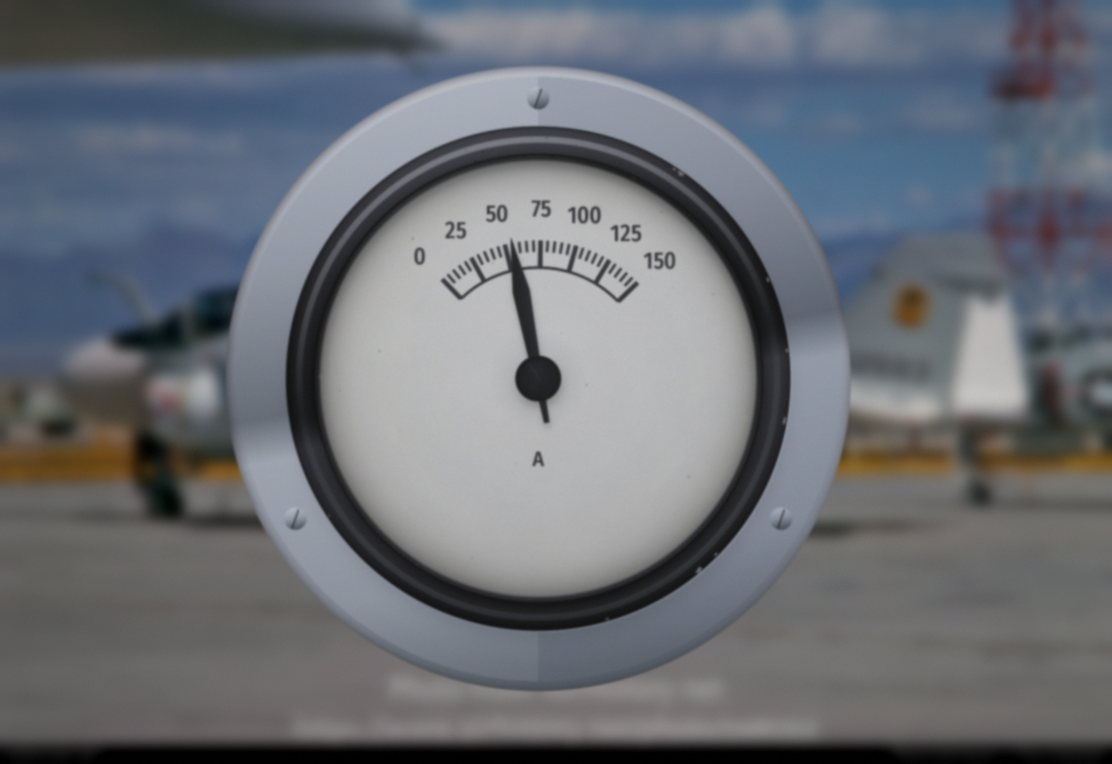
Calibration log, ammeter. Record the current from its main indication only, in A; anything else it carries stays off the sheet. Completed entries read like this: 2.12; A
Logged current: 55; A
